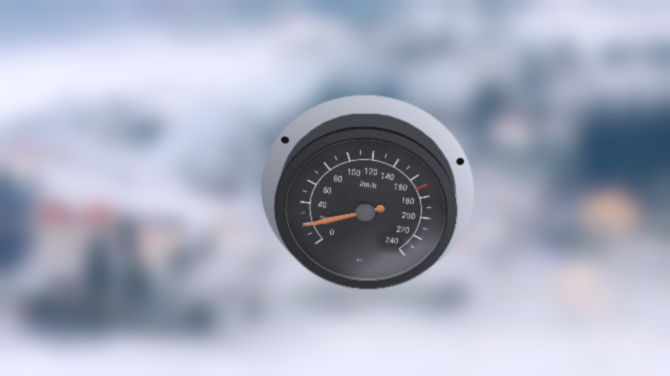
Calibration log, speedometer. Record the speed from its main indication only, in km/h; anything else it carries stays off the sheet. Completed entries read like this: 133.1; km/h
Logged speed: 20; km/h
